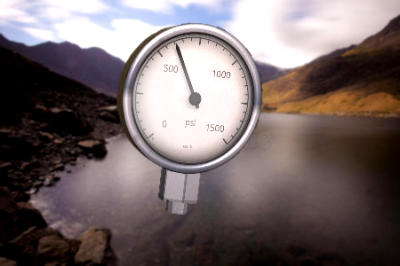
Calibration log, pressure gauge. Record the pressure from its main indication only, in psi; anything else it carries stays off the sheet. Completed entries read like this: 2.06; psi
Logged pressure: 600; psi
